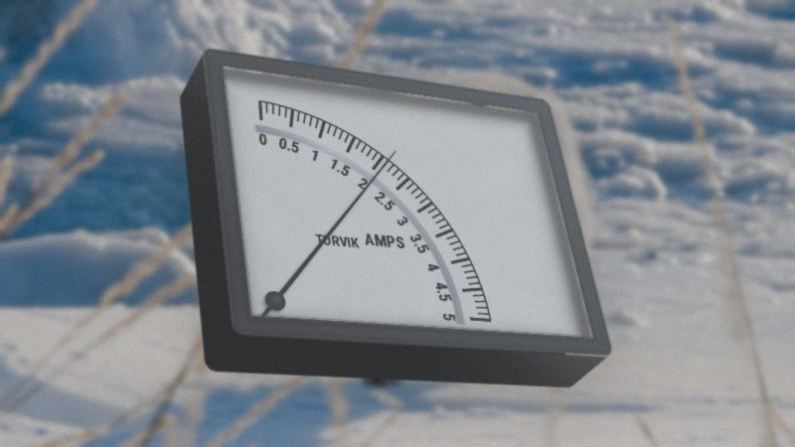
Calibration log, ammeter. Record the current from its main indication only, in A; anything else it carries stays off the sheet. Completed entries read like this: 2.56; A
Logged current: 2.1; A
